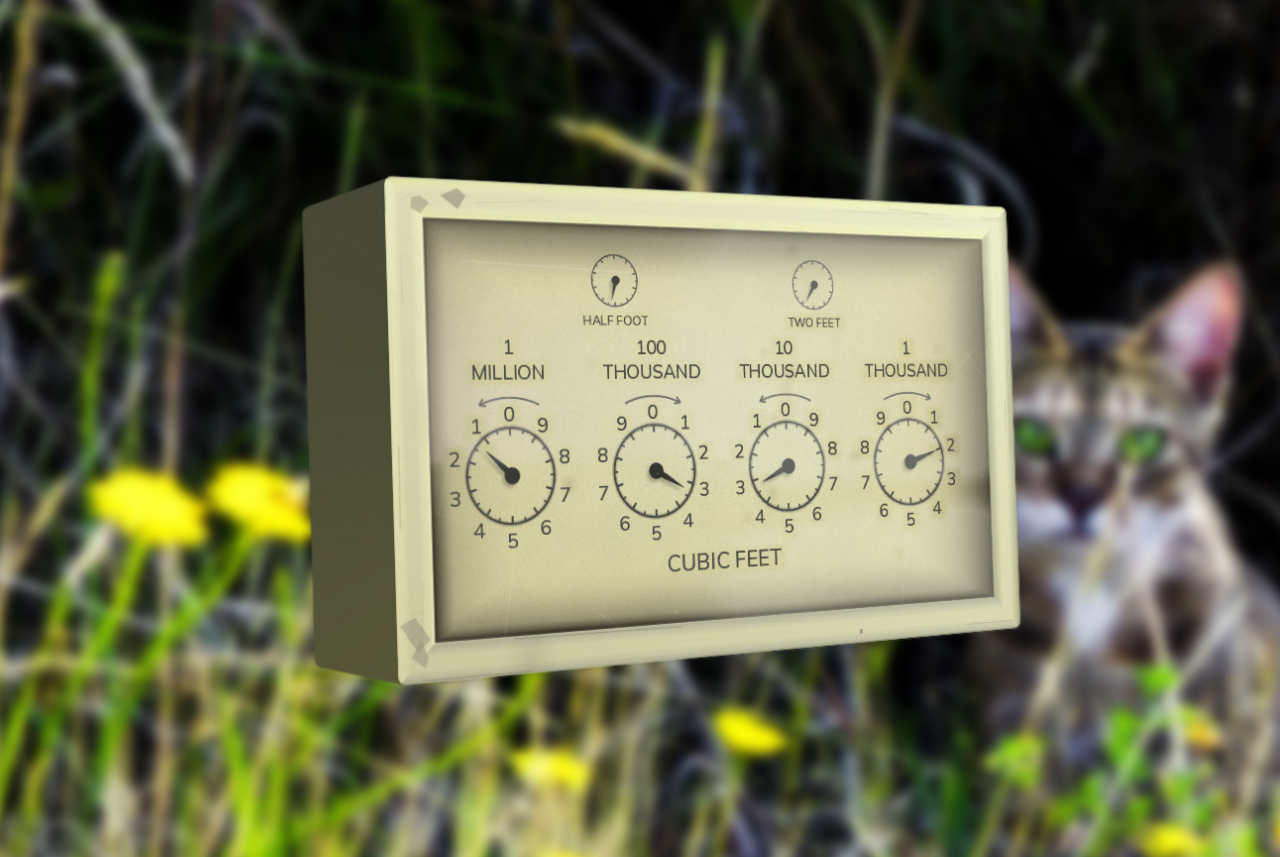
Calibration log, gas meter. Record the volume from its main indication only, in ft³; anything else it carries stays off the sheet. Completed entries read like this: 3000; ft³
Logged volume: 133200; ft³
